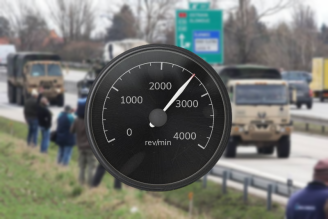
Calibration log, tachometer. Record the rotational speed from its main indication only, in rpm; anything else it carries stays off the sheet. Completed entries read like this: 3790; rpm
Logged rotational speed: 2600; rpm
